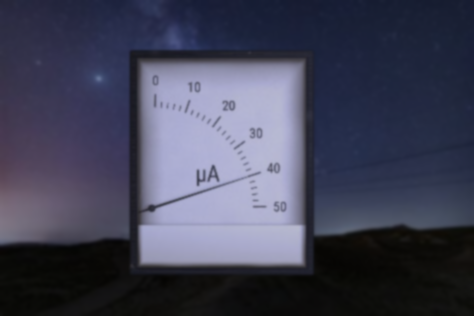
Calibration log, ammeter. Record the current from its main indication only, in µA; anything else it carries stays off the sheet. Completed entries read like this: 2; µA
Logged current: 40; µA
